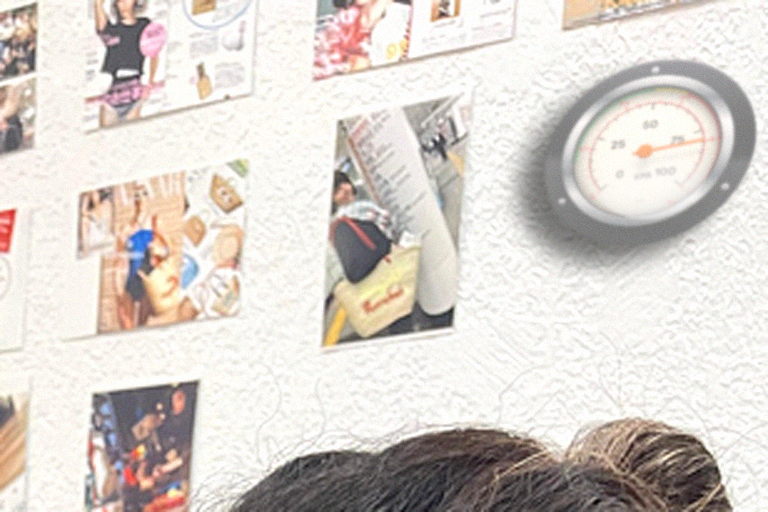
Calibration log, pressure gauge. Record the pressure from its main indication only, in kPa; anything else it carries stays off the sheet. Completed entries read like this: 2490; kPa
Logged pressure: 80; kPa
